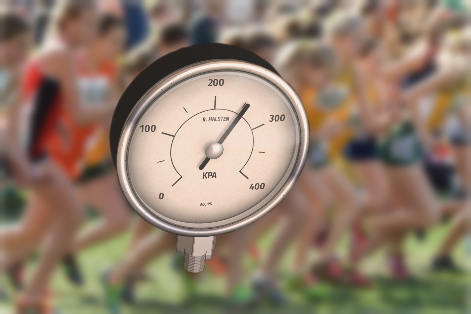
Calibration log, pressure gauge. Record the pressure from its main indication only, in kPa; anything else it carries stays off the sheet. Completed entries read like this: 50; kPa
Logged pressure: 250; kPa
